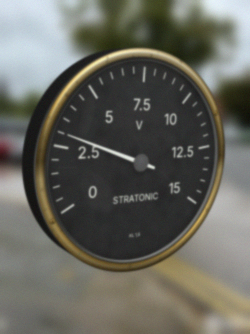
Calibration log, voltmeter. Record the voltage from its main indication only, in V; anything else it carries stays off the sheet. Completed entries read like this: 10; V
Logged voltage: 3; V
